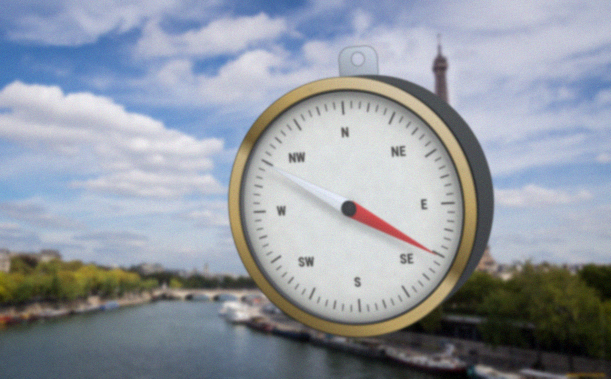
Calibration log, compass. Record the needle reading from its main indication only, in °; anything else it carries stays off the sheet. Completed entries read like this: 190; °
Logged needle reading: 120; °
